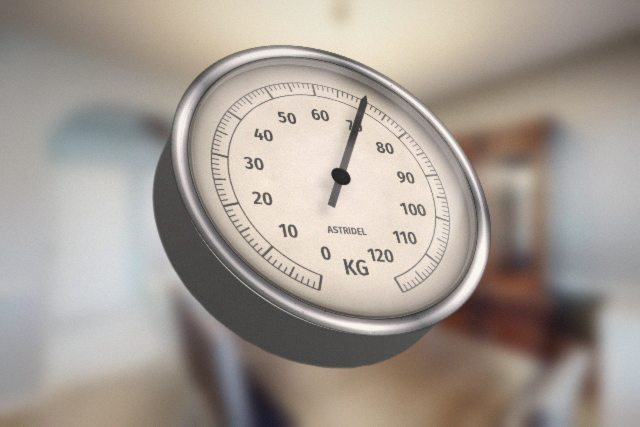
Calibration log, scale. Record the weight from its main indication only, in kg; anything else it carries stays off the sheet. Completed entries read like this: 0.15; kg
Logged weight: 70; kg
